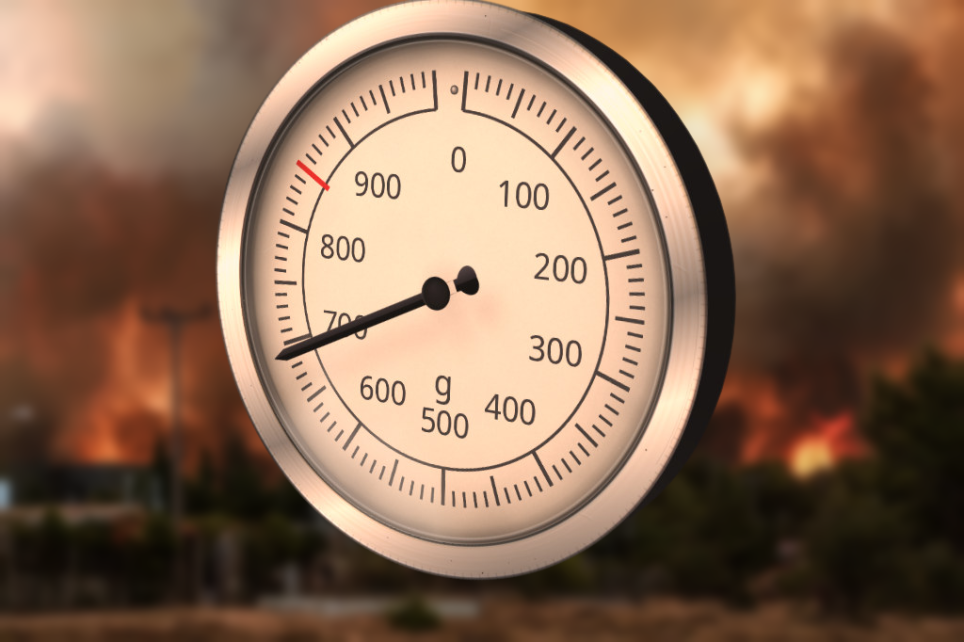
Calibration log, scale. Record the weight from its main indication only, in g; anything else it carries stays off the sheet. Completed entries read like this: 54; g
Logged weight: 690; g
